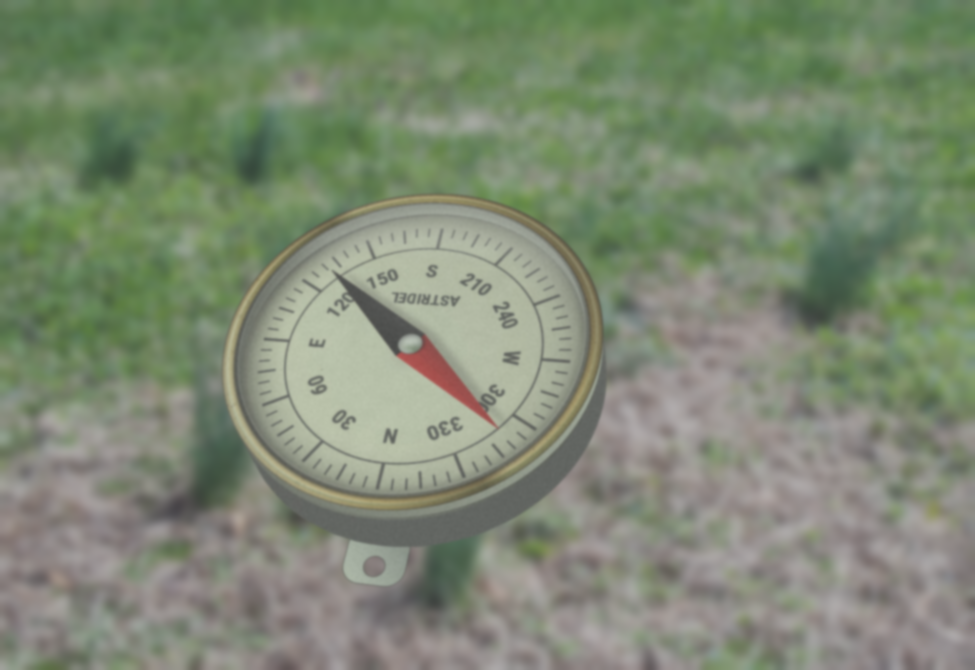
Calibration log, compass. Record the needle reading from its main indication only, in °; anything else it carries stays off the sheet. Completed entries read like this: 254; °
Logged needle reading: 310; °
